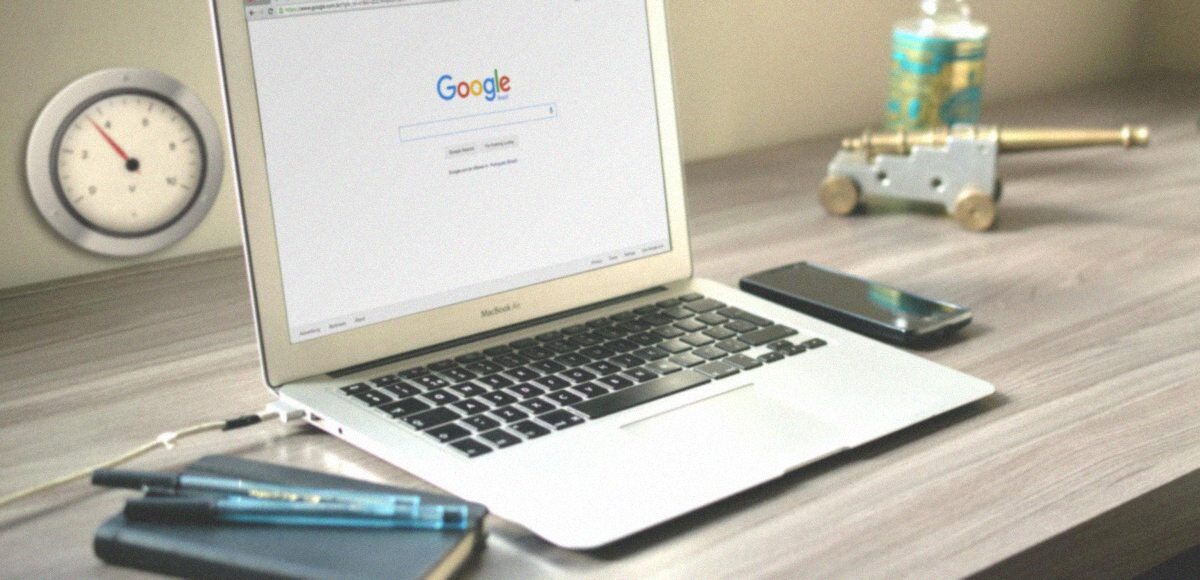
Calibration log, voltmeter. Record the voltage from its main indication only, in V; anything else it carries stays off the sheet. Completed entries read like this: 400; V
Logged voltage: 3.5; V
